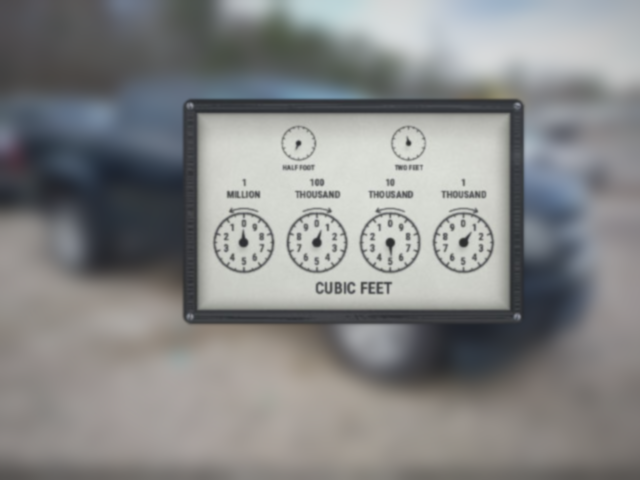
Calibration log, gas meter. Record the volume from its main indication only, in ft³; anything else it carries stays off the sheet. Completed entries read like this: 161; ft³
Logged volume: 5100; ft³
